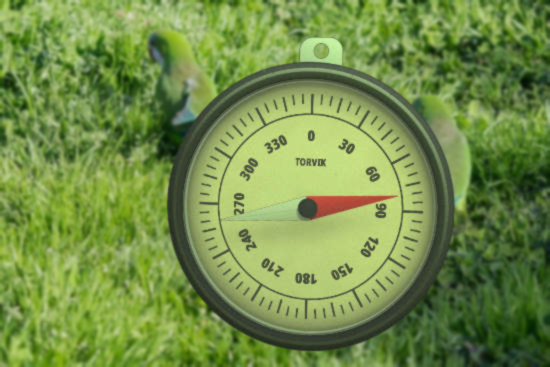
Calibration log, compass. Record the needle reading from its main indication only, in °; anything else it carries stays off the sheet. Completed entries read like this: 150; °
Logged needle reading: 80; °
